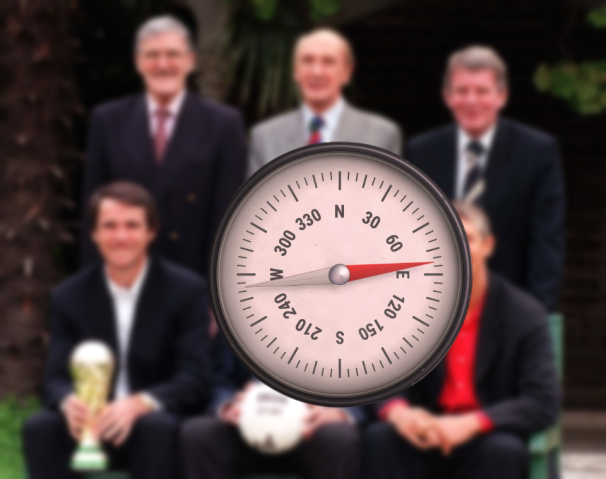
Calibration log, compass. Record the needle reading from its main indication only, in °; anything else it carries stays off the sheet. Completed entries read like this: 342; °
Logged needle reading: 82.5; °
